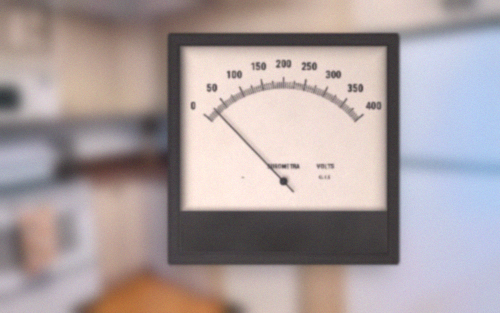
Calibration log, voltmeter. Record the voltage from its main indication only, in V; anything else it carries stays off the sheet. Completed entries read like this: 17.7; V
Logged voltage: 25; V
